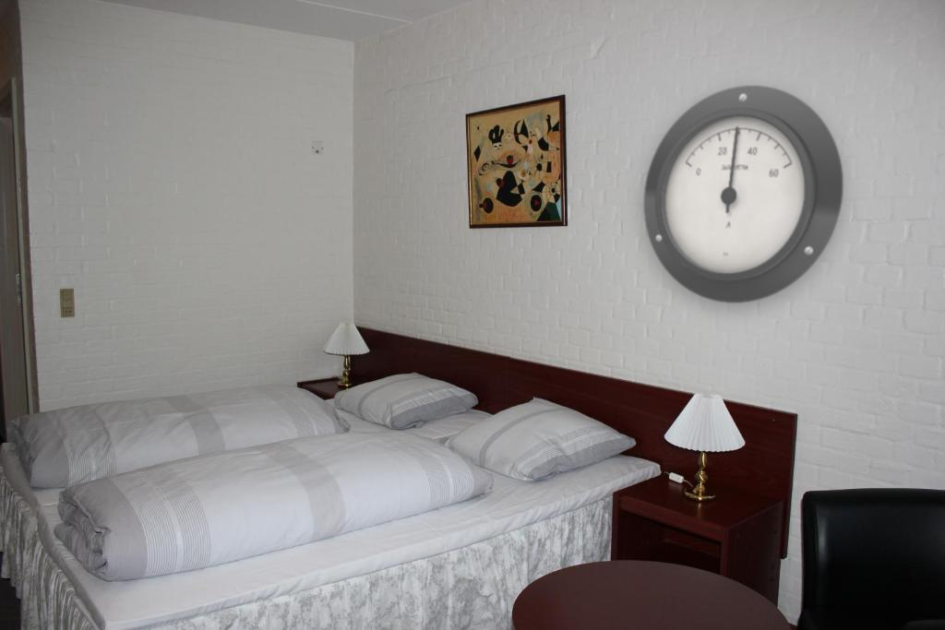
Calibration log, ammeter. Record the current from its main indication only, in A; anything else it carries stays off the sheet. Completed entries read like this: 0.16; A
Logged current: 30; A
